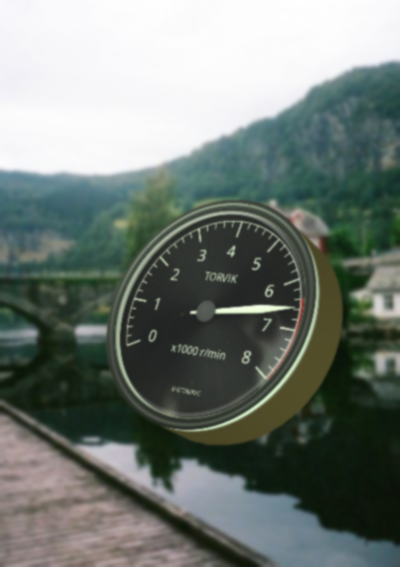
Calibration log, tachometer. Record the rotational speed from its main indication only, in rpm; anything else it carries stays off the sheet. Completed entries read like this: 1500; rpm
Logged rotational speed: 6600; rpm
